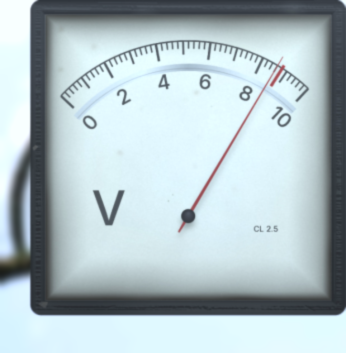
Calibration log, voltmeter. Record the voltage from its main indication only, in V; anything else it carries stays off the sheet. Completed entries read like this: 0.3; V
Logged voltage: 8.6; V
